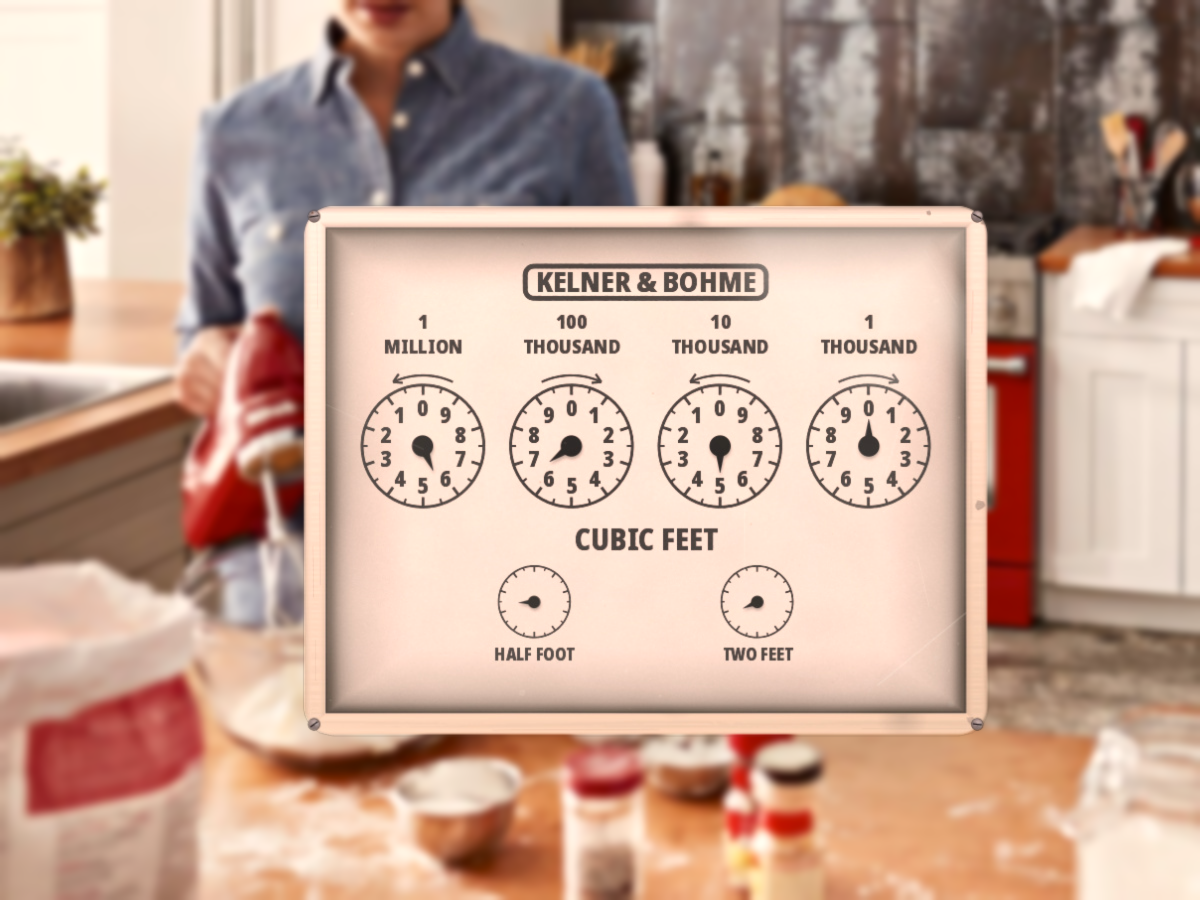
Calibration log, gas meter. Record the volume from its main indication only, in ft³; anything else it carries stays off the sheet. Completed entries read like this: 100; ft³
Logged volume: 565000; ft³
